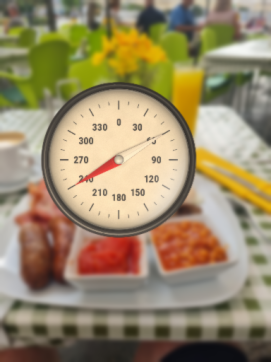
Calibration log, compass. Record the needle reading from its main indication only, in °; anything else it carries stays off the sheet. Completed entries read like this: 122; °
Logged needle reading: 240; °
